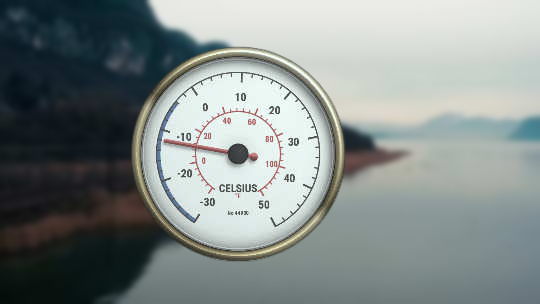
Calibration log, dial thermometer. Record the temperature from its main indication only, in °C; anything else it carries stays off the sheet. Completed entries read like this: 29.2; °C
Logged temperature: -12; °C
